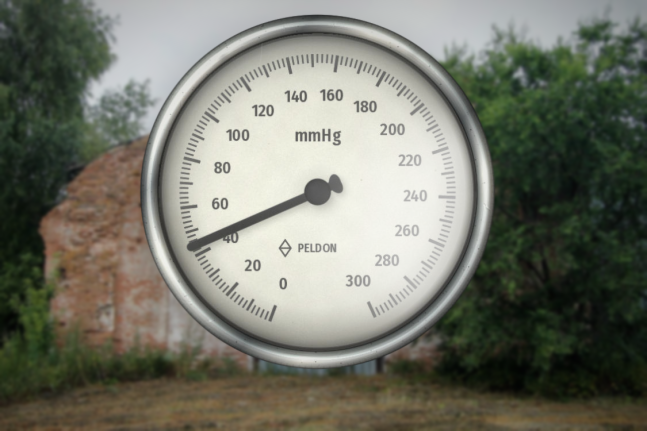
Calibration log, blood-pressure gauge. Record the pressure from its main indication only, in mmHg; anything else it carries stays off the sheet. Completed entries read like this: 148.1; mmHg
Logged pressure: 44; mmHg
